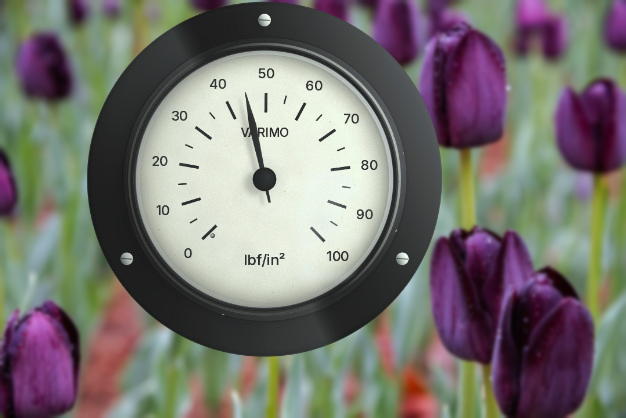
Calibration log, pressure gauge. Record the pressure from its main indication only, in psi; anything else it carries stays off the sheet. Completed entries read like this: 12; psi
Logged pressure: 45; psi
